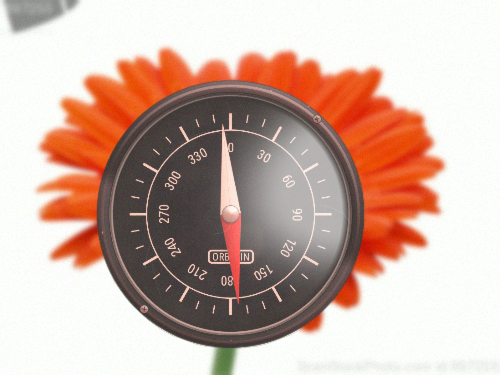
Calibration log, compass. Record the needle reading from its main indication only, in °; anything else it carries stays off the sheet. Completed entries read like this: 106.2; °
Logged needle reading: 175; °
